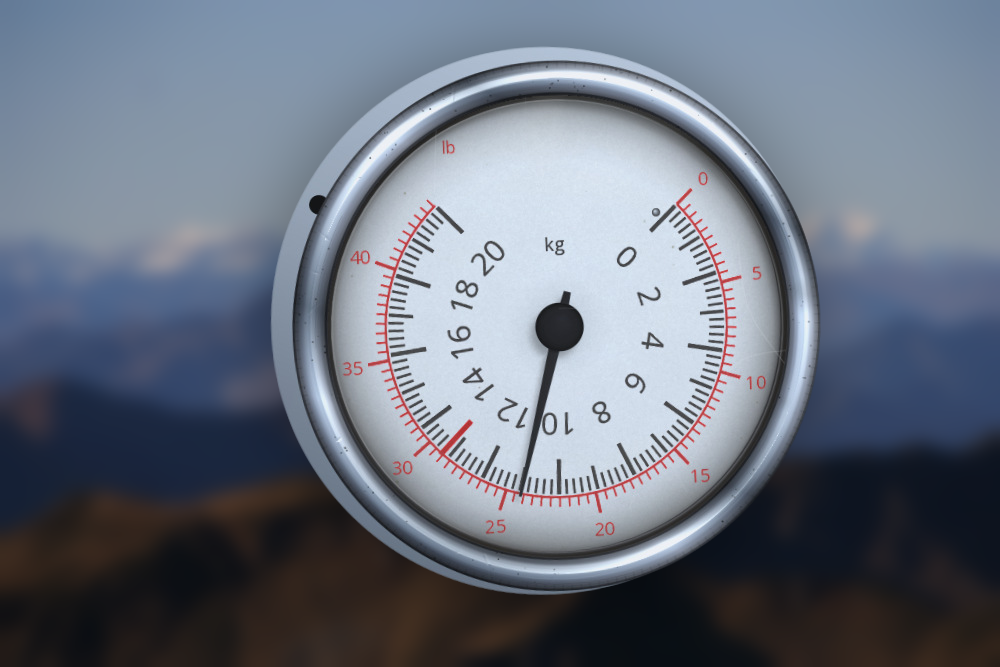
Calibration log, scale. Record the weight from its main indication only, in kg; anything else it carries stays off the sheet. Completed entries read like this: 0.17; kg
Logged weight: 11; kg
